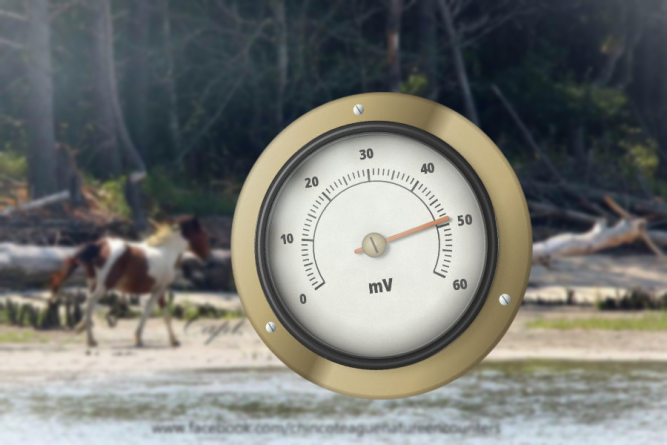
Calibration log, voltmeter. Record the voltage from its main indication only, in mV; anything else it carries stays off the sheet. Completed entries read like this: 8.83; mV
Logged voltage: 49; mV
